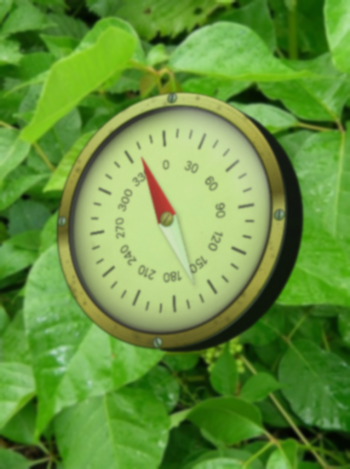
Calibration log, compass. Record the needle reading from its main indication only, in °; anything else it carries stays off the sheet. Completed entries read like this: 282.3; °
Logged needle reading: 340; °
